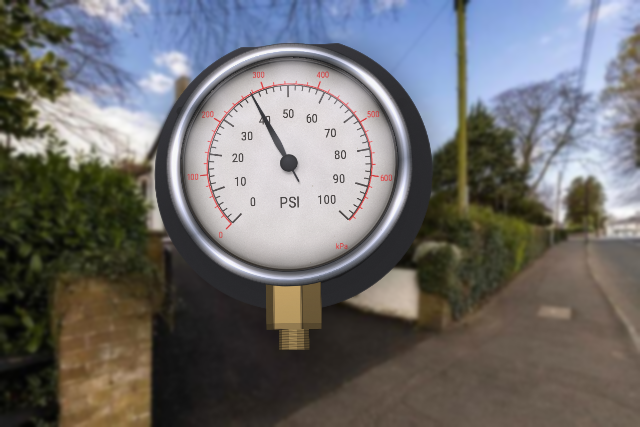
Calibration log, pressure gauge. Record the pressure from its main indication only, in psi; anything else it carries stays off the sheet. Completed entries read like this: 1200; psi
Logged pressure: 40; psi
